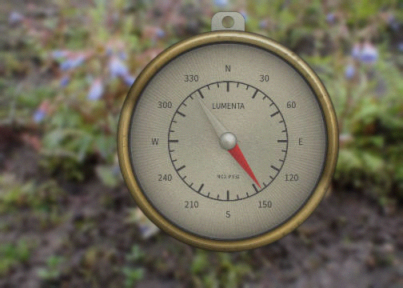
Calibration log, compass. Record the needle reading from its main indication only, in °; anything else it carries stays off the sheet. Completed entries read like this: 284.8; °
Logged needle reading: 145; °
